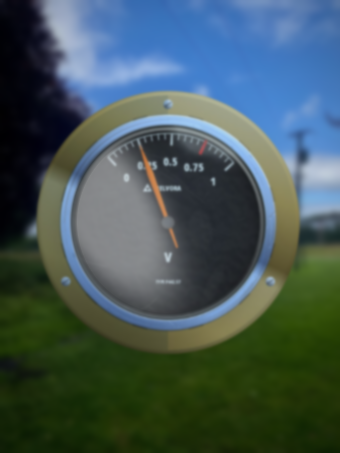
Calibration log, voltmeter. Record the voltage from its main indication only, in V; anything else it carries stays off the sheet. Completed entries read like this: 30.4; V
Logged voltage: 0.25; V
